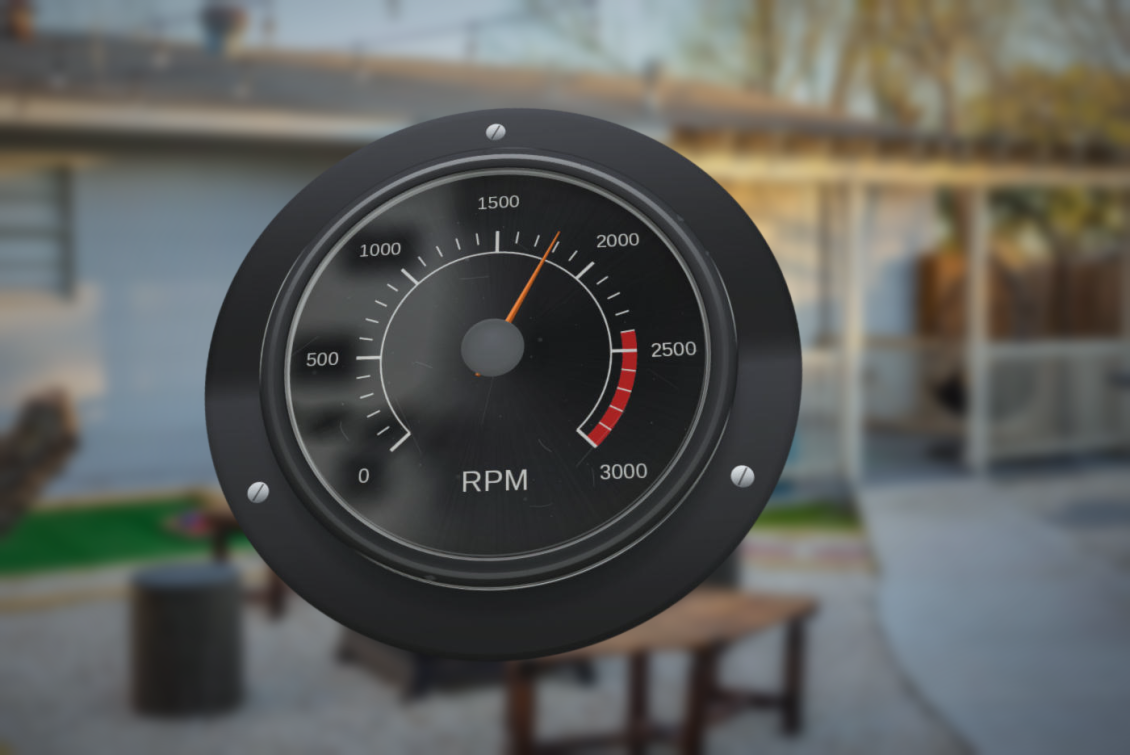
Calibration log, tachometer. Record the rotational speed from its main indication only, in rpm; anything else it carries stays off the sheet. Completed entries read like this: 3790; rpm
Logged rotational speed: 1800; rpm
